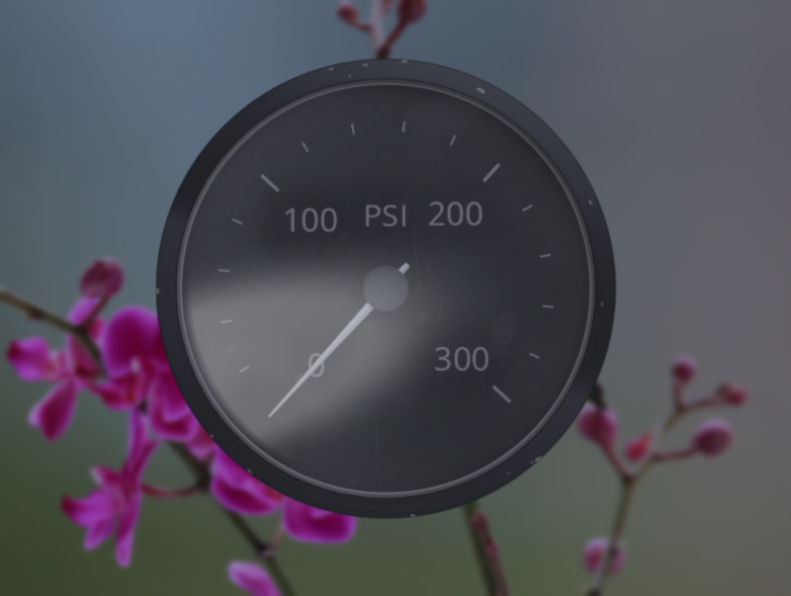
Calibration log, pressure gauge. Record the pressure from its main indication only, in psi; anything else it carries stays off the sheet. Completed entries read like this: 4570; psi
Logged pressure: 0; psi
